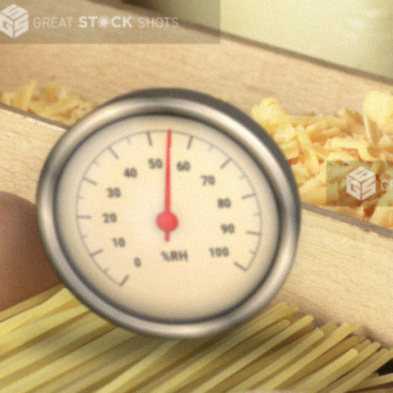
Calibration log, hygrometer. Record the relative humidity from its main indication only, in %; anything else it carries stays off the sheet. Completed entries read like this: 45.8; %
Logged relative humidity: 55; %
